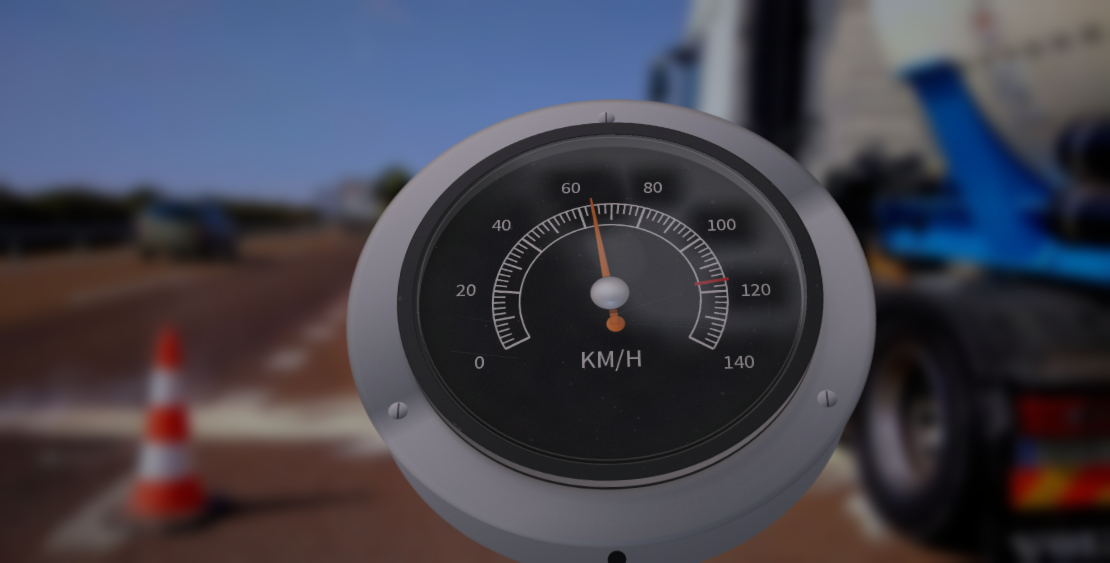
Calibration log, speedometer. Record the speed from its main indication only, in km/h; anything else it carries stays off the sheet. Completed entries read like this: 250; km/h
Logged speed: 64; km/h
